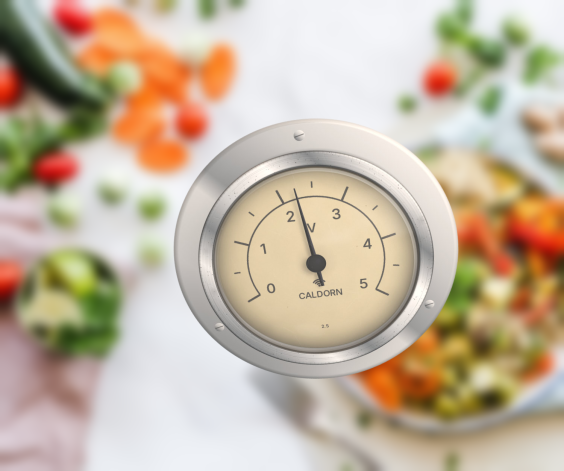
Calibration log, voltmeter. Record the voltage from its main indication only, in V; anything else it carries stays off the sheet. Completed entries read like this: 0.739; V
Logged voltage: 2.25; V
